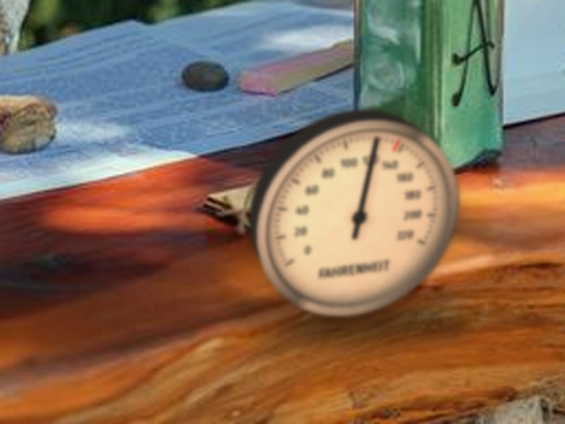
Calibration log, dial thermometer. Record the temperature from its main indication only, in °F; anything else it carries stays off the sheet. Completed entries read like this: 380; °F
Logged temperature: 120; °F
